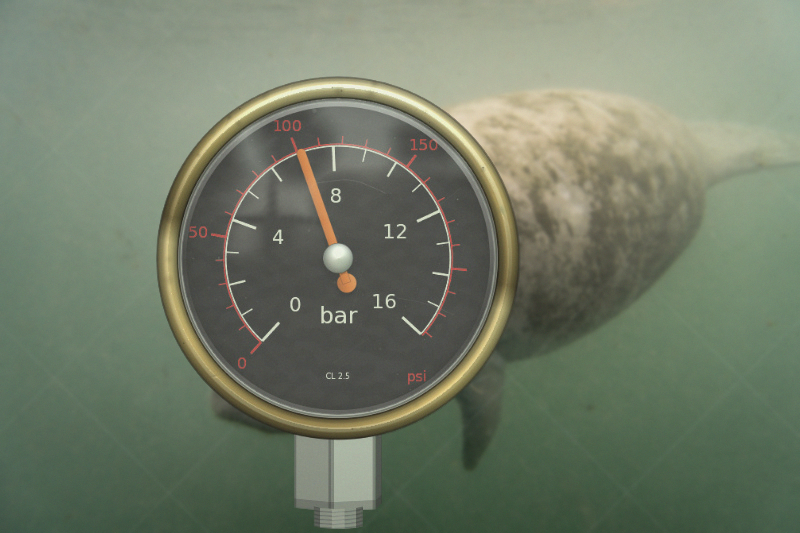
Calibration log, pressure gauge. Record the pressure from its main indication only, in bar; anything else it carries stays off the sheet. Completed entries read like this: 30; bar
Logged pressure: 7; bar
